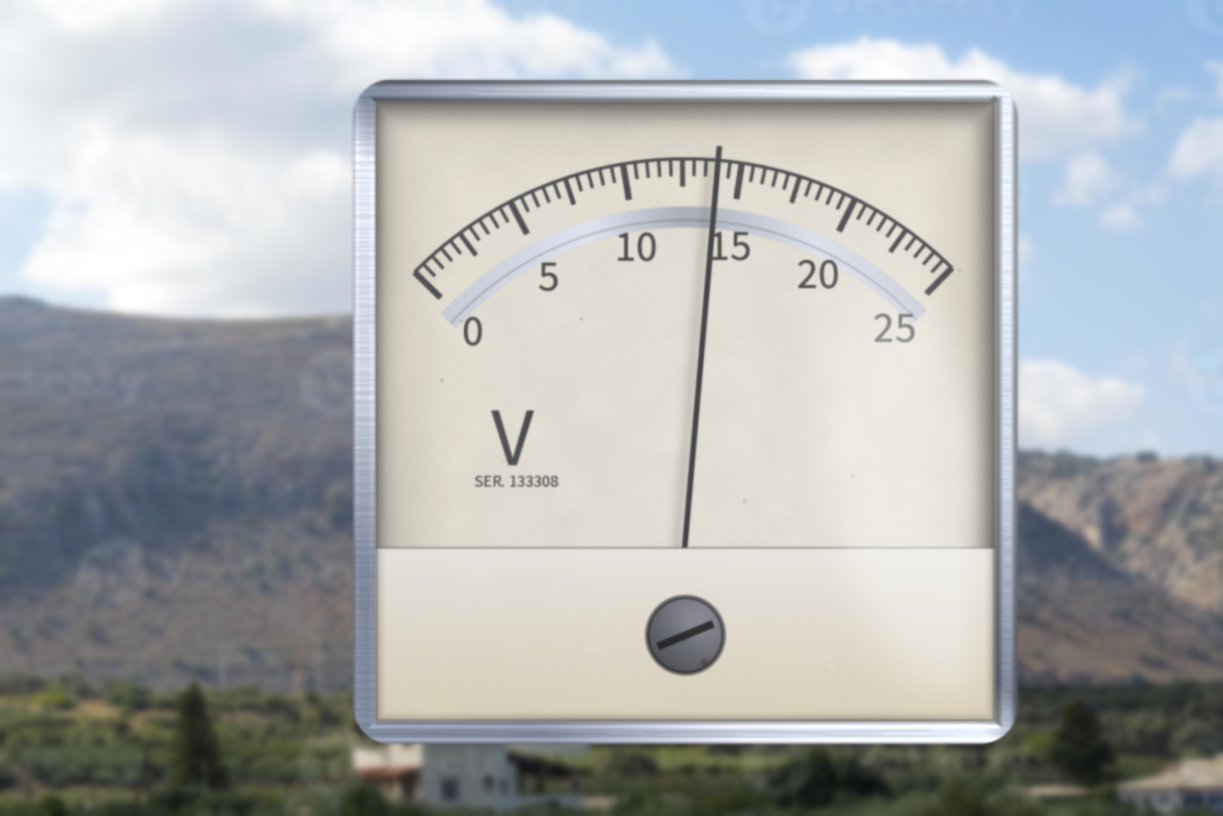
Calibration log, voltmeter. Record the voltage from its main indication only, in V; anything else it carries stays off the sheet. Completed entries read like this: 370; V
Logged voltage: 14; V
